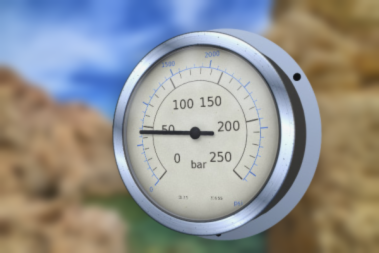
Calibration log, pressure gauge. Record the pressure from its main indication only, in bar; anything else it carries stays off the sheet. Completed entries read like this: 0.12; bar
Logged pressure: 45; bar
